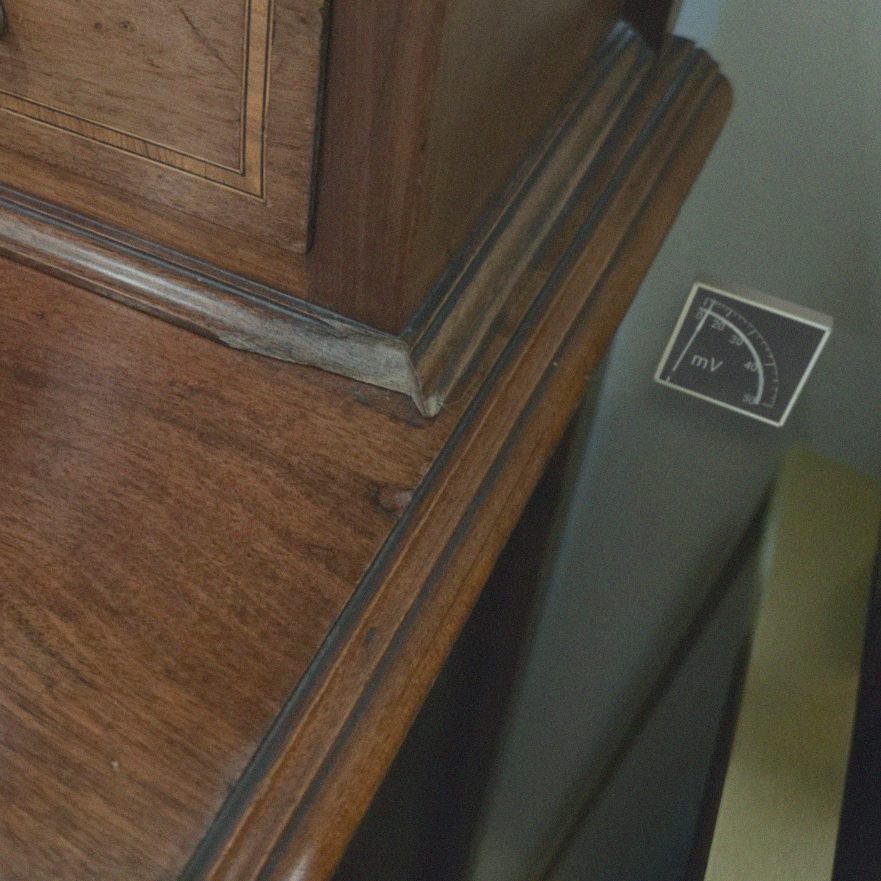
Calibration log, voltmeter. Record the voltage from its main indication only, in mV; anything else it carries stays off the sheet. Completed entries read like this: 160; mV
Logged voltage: 10; mV
